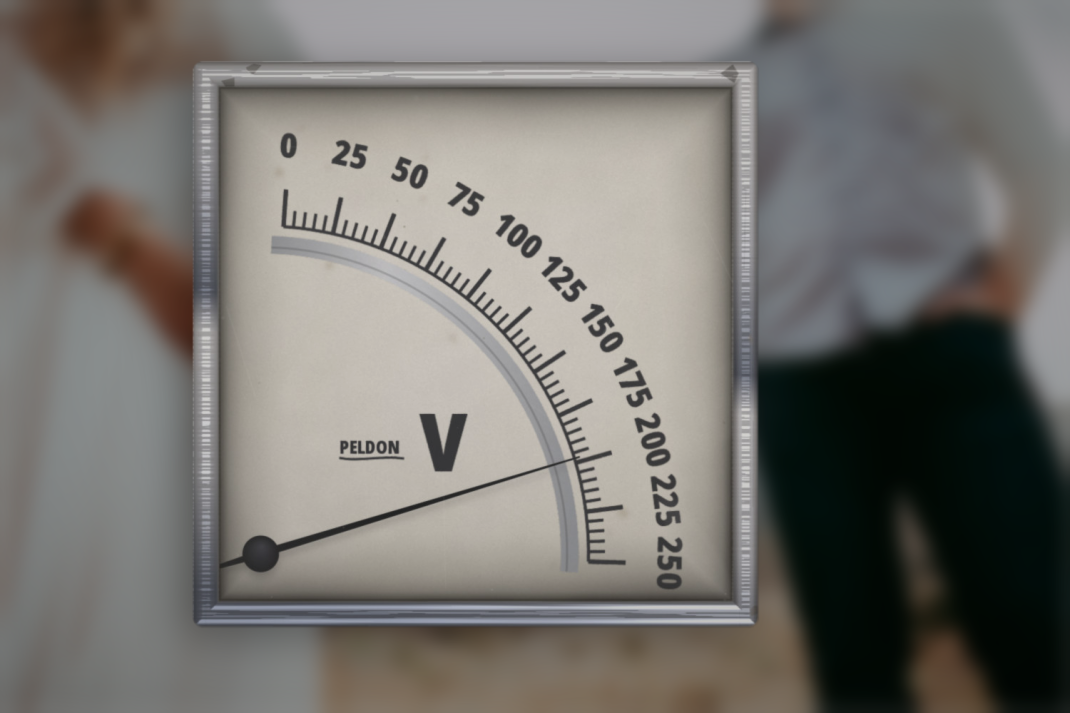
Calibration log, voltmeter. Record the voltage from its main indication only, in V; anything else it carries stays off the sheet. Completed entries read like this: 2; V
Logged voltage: 197.5; V
